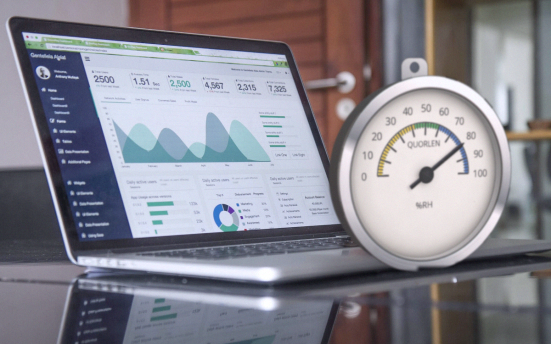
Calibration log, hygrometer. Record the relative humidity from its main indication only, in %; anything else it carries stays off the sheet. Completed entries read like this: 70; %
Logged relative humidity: 80; %
